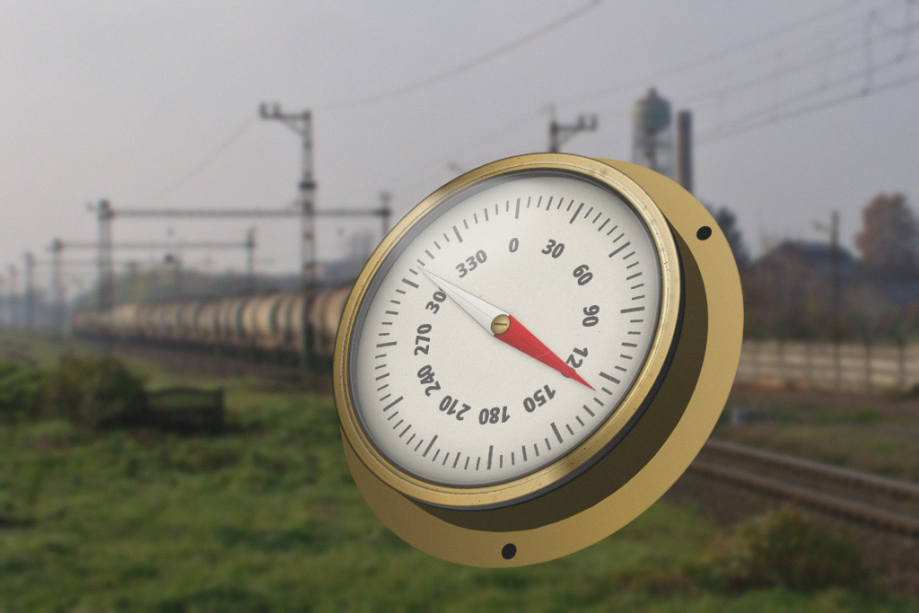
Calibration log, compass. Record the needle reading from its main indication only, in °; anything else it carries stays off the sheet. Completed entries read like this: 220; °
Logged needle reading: 127.5; °
